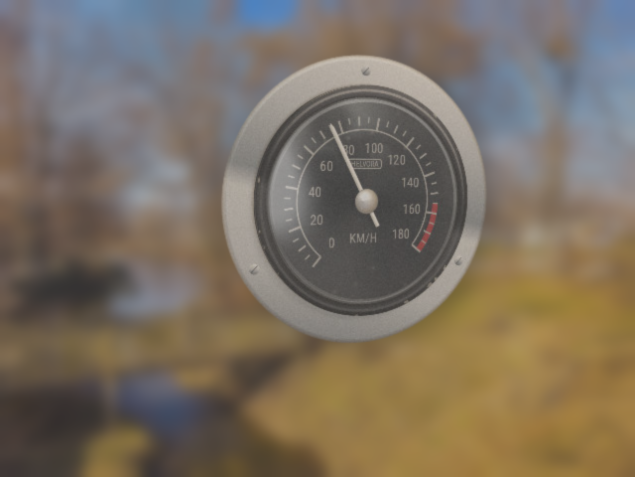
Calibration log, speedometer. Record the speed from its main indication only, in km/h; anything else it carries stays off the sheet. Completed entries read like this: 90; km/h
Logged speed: 75; km/h
